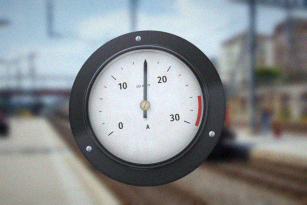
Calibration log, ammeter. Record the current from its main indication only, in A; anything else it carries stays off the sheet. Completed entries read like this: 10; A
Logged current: 16; A
